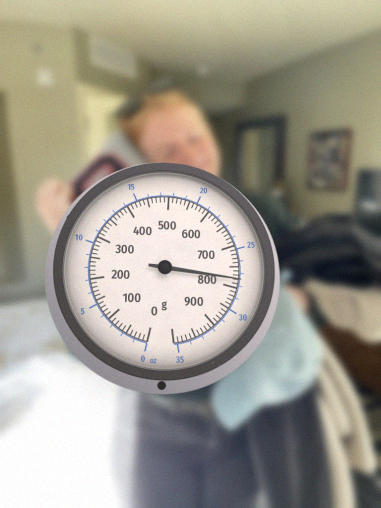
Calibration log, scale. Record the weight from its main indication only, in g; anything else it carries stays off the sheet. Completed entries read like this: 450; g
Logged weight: 780; g
